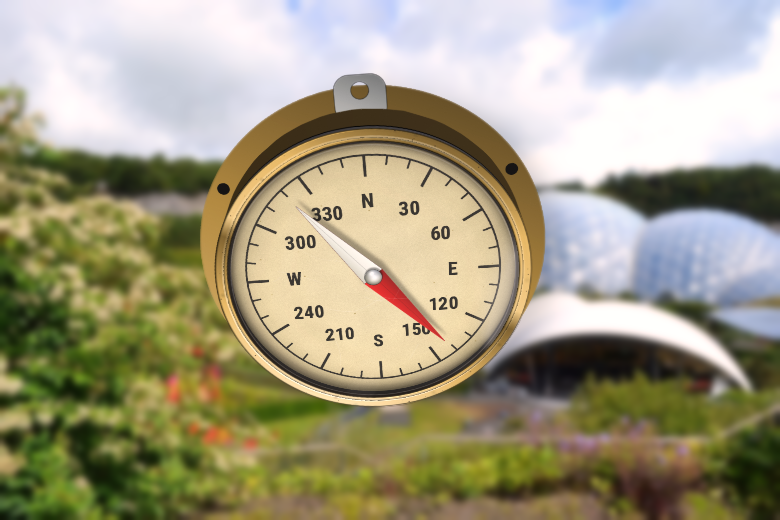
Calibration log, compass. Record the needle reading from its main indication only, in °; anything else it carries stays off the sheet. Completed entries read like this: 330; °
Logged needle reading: 140; °
